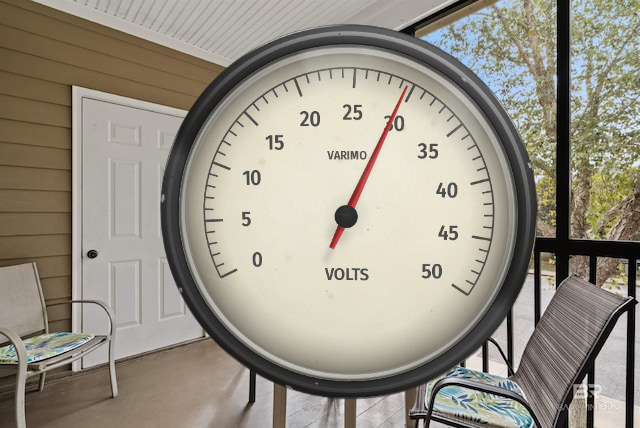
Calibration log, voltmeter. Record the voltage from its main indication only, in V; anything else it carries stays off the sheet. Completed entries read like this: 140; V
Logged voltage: 29.5; V
